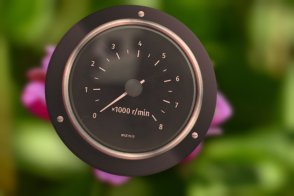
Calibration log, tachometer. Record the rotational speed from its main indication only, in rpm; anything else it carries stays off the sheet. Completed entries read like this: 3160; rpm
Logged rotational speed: 0; rpm
